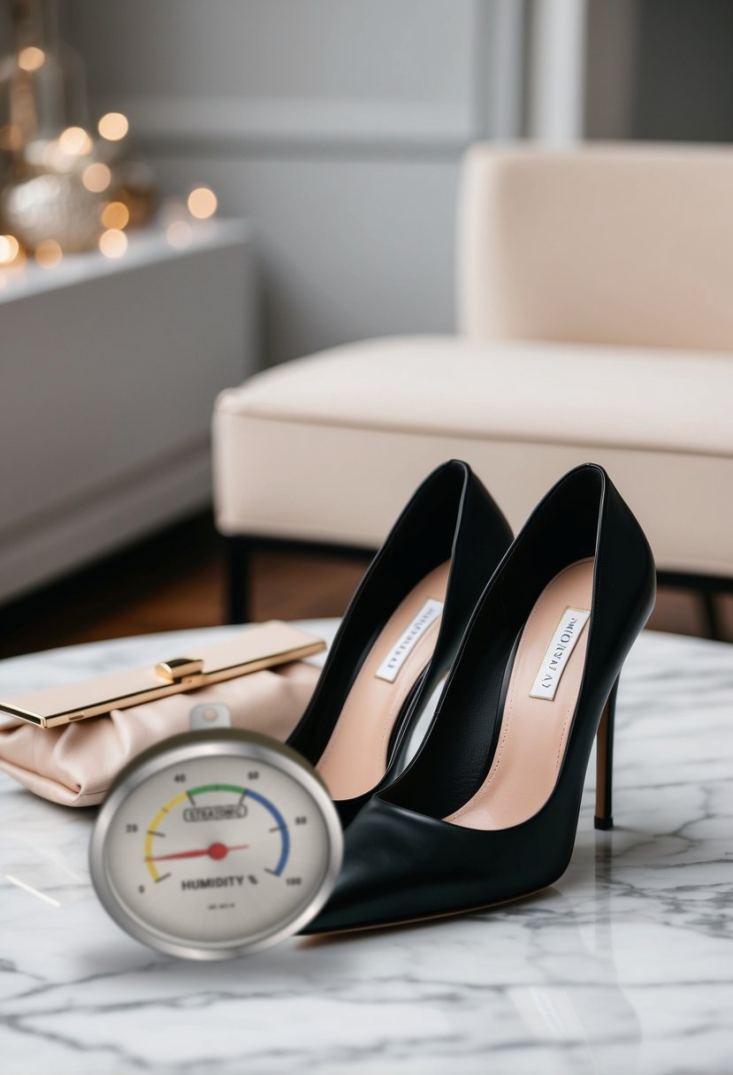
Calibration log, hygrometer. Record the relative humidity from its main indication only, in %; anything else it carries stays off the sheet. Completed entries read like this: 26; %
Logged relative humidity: 10; %
